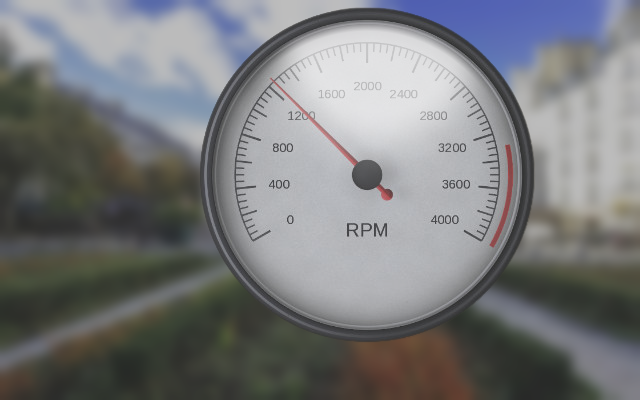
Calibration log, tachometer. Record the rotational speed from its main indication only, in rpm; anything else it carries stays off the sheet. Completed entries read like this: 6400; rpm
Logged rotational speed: 1250; rpm
